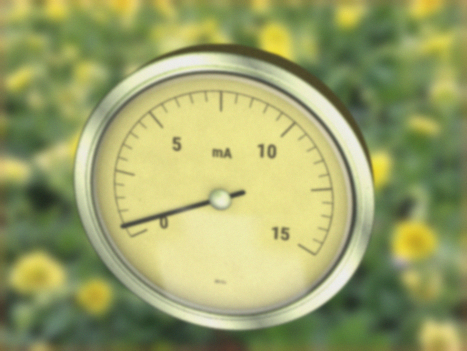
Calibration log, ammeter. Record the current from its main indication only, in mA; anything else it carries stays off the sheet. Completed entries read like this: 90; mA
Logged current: 0.5; mA
